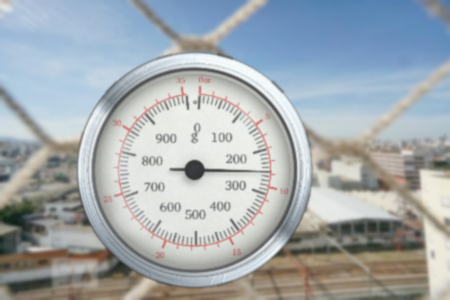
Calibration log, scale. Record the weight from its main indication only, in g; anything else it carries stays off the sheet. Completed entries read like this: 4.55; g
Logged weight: 250; g
